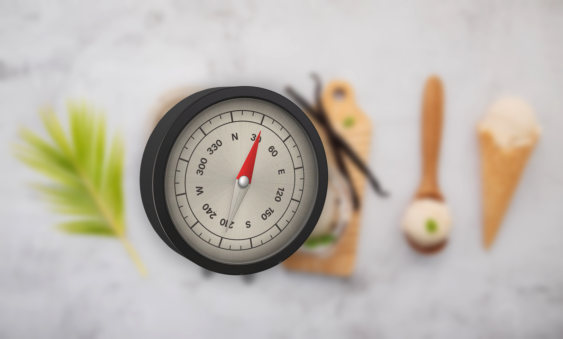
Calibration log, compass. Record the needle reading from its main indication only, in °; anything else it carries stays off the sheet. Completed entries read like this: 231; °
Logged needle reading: 30; °
